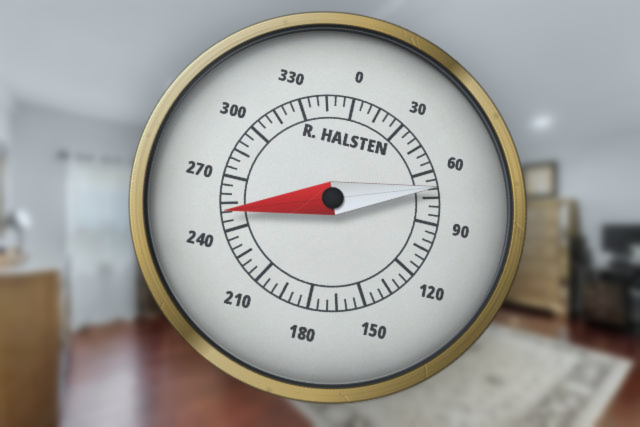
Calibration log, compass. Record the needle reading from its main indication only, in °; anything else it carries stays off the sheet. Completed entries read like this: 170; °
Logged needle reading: 250; °
